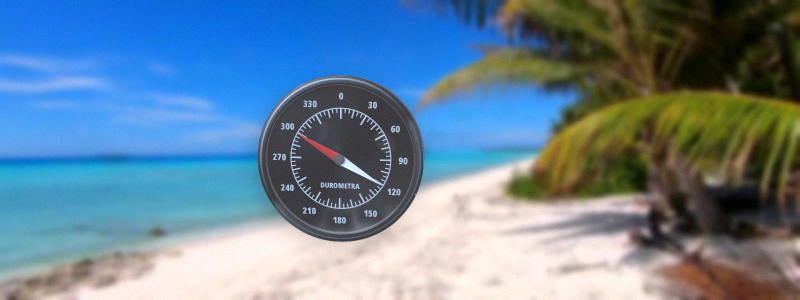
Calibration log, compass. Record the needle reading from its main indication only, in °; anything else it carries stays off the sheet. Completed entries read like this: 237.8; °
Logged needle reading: 300; °
